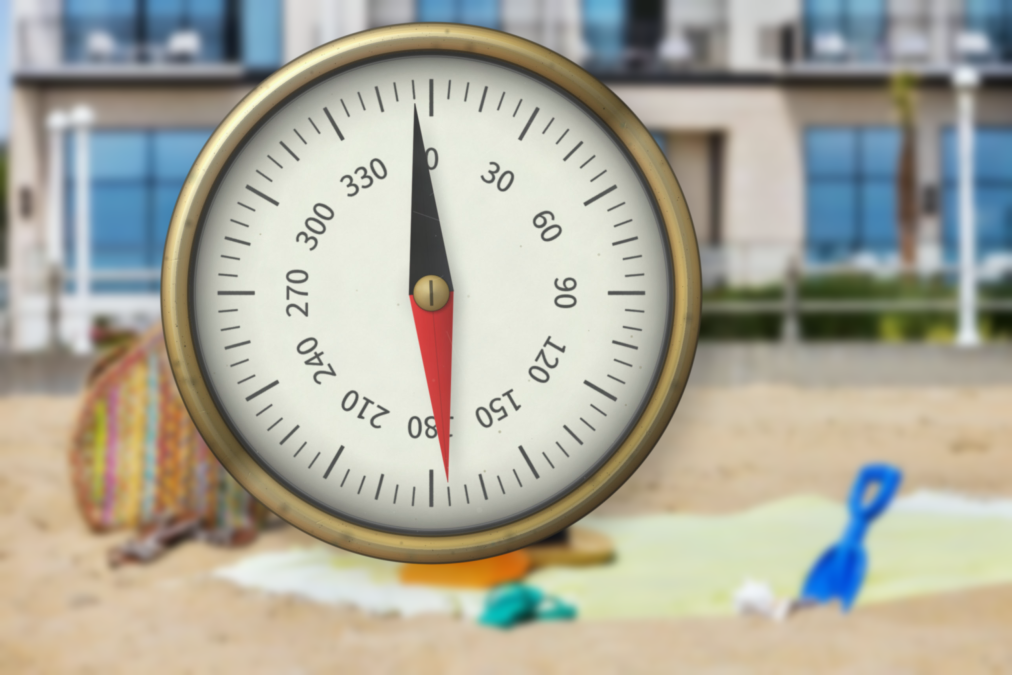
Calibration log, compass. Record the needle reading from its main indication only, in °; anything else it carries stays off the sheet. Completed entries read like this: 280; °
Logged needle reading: 175; °
